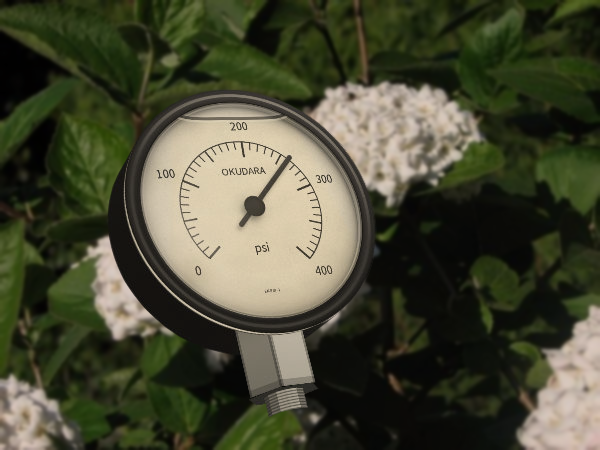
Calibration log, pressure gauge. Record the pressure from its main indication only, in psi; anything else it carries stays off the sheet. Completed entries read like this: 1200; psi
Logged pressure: 260; psi
